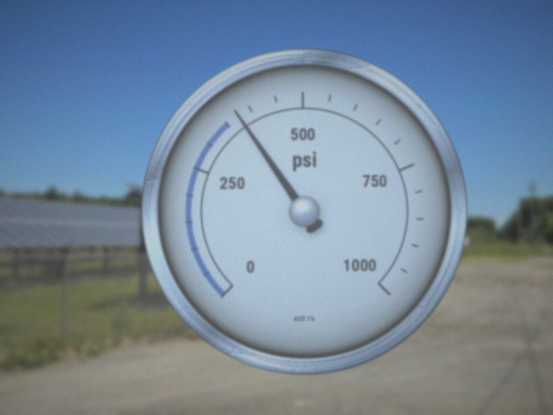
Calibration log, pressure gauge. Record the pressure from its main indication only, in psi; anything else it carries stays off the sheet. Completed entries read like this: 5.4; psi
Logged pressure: 375; psi
